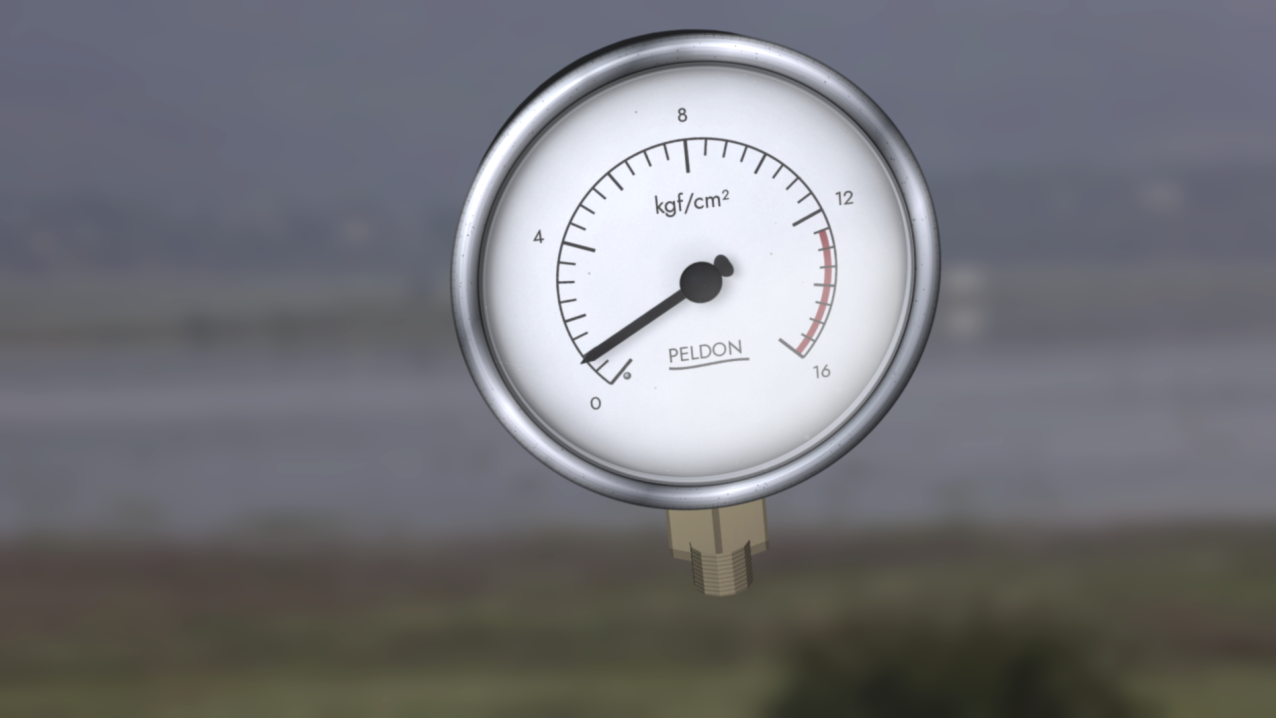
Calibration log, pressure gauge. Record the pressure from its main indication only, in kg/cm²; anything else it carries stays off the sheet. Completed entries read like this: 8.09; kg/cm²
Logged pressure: 1; kg/cm²
